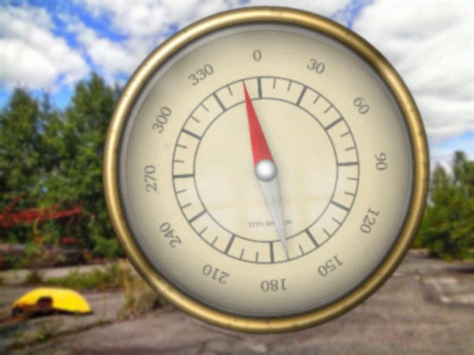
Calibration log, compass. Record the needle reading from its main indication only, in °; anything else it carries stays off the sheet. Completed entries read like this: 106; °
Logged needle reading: 350; °
